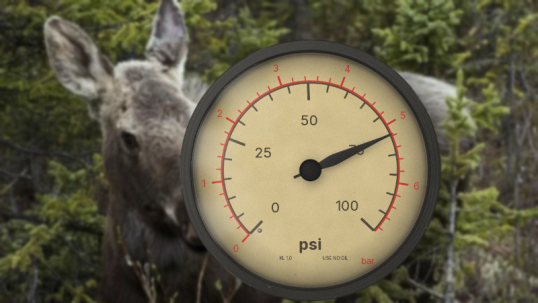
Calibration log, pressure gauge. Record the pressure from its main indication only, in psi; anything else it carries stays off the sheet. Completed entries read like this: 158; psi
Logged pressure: 75; psi
